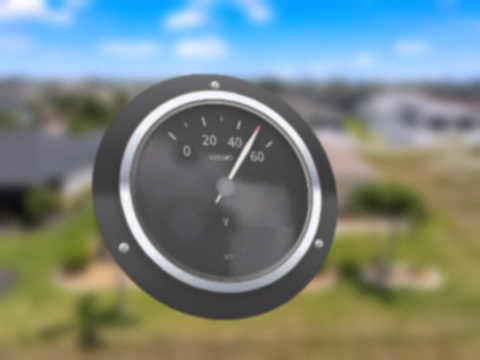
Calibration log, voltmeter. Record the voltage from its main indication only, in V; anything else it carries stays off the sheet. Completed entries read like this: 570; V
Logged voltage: 50; V
